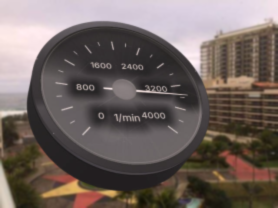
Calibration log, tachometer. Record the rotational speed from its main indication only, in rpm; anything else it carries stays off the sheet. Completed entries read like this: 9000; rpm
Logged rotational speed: 3400; rpm
